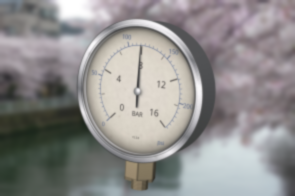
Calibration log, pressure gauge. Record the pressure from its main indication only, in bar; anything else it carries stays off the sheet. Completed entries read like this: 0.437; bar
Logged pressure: 8; bar
